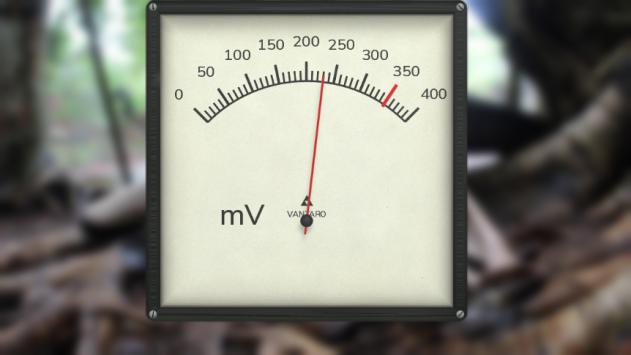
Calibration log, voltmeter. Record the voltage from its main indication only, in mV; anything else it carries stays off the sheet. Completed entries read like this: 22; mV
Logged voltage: 230; mV
